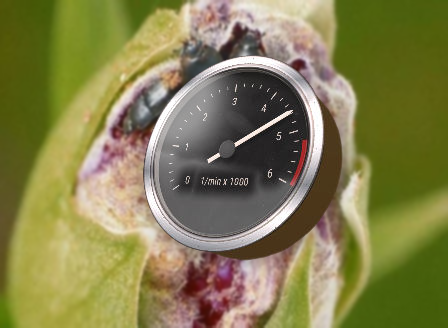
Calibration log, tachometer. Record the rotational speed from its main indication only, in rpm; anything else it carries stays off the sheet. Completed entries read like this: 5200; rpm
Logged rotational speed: 4600; rpm
